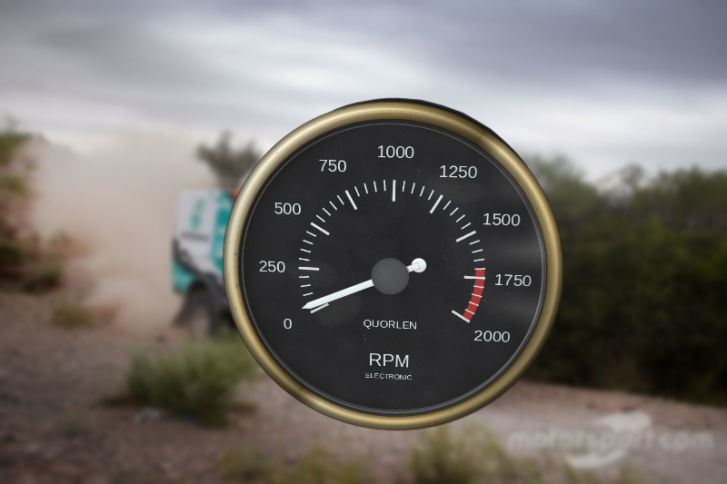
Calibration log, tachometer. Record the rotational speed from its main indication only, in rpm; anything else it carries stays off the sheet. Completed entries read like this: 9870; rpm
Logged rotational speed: 50; rpm
